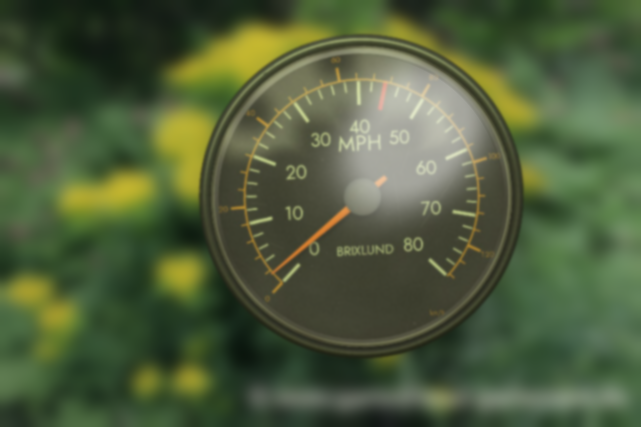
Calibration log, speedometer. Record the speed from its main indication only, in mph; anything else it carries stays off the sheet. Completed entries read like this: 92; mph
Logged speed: 2; mph
